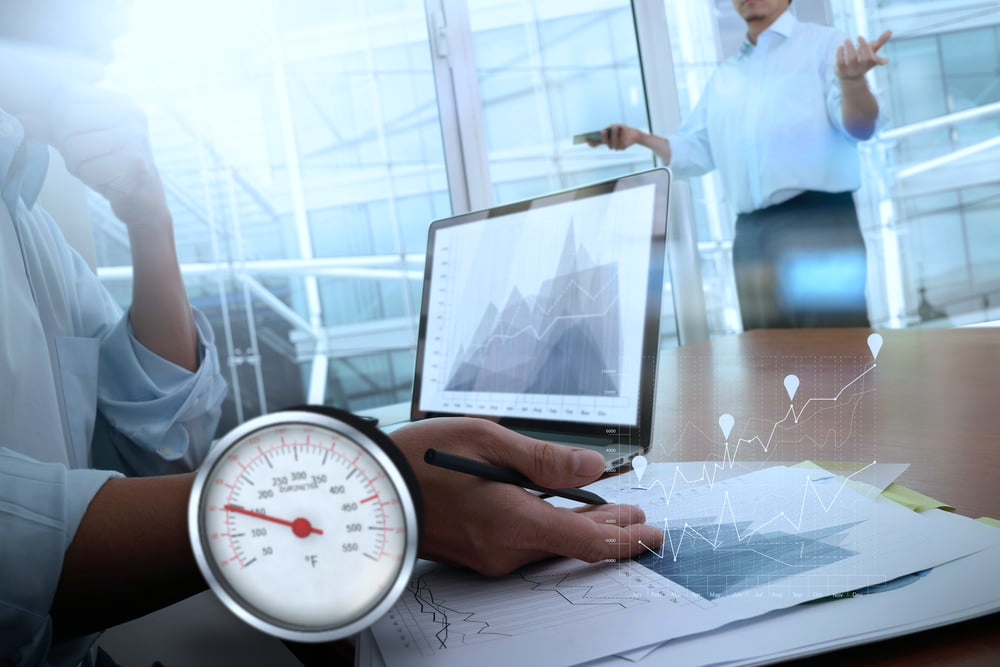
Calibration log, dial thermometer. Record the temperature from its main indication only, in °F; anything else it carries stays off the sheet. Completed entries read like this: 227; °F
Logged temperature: 150; °F
